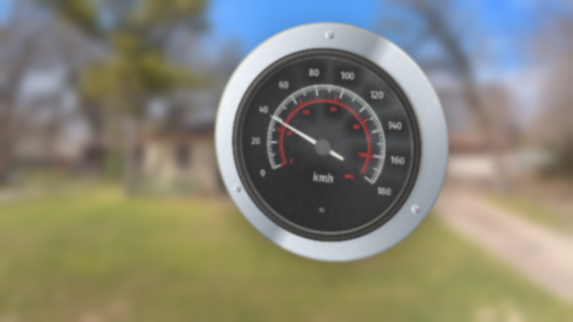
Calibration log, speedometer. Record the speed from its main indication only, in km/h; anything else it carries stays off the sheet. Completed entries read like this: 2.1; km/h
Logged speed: 40; km/h
